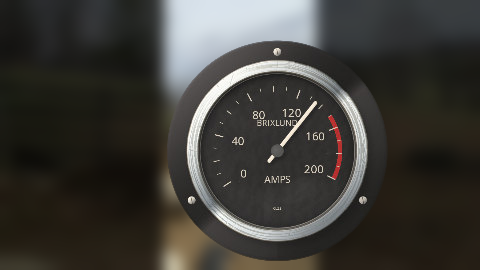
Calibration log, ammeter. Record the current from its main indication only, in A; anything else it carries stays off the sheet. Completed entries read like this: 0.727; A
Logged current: 135; A
